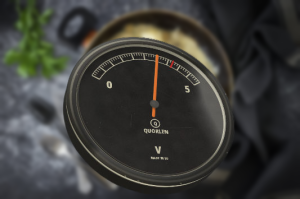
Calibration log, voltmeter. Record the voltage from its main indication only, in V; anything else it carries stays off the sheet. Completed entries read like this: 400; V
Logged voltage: 3; V
